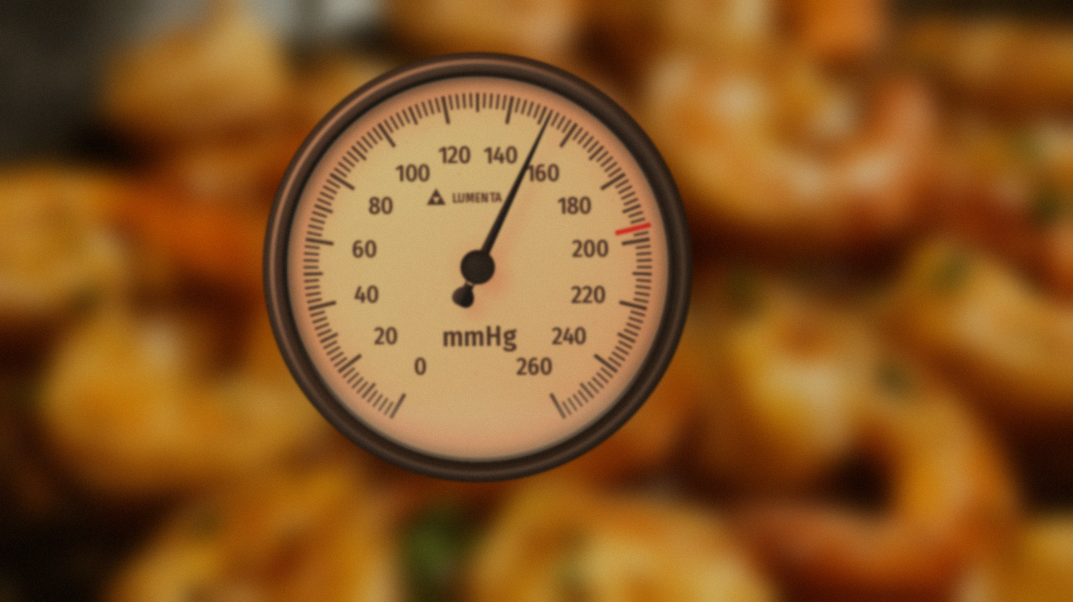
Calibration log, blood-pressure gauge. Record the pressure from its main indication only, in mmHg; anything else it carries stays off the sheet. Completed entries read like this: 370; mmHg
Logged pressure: 152; mmHg
